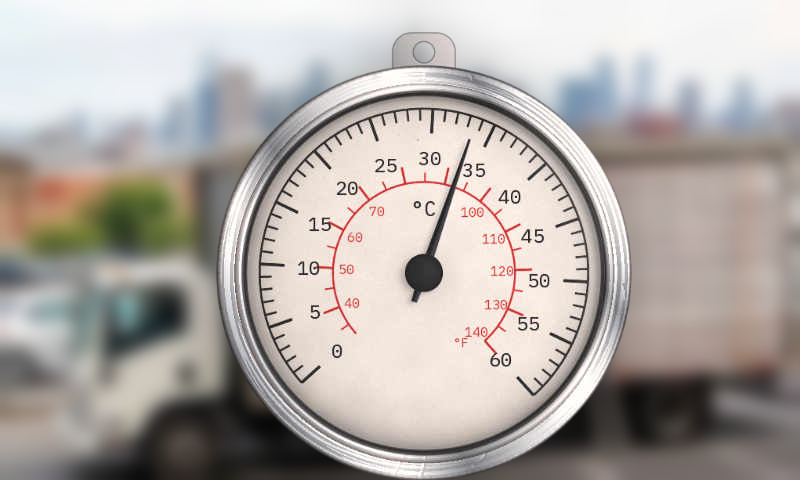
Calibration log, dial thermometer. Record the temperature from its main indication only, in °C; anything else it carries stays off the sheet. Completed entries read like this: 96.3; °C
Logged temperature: 33.5; °C
